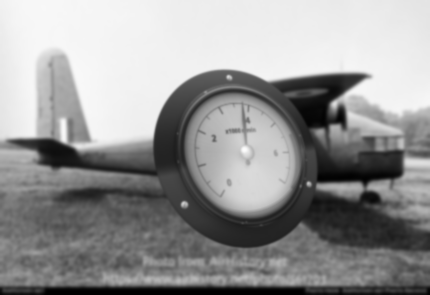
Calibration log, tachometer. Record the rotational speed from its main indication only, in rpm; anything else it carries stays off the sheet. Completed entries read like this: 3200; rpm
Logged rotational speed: 3750; rpm
